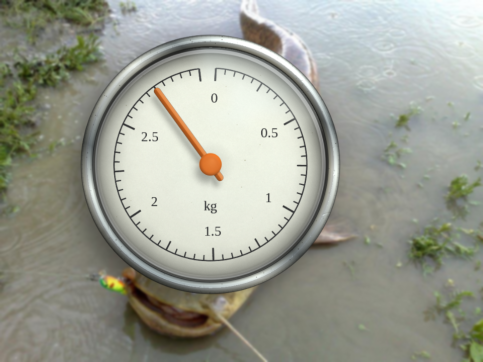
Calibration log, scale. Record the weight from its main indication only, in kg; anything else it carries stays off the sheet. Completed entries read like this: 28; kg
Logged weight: 2.75; kg
